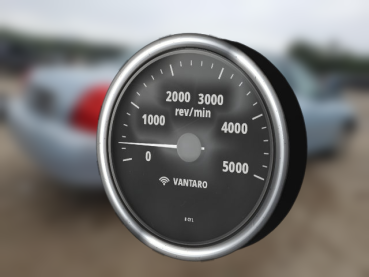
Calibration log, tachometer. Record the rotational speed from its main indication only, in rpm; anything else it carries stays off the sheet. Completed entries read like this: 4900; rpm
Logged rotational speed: 300; rpm
